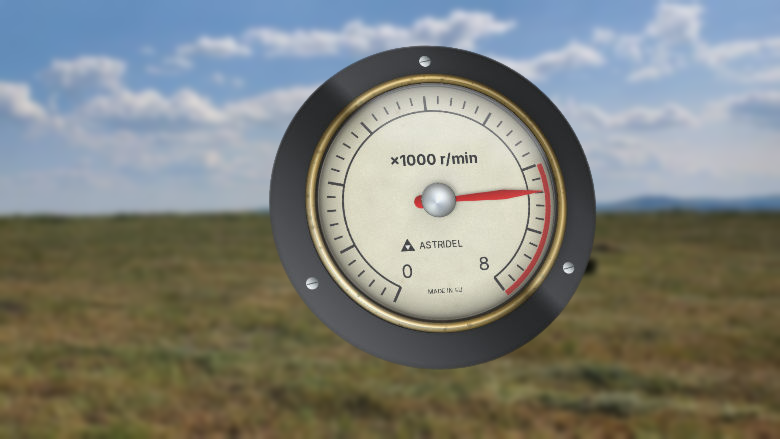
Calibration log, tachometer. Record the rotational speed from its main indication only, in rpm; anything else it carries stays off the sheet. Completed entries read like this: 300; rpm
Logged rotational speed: 6400; rpm
